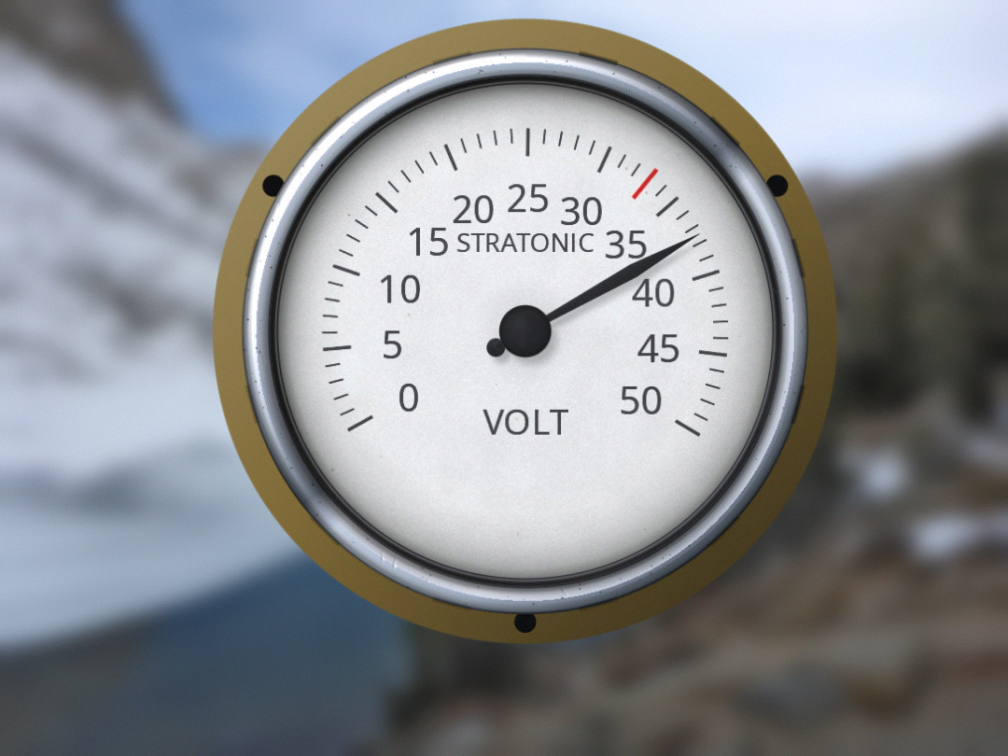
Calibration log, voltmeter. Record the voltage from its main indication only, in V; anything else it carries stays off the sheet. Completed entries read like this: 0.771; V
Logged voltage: 37.5; V
